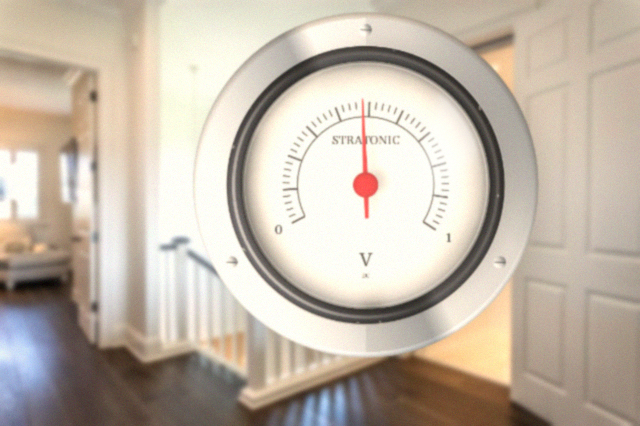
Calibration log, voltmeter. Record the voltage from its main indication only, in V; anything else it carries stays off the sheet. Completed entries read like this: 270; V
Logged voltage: 0.48; V
